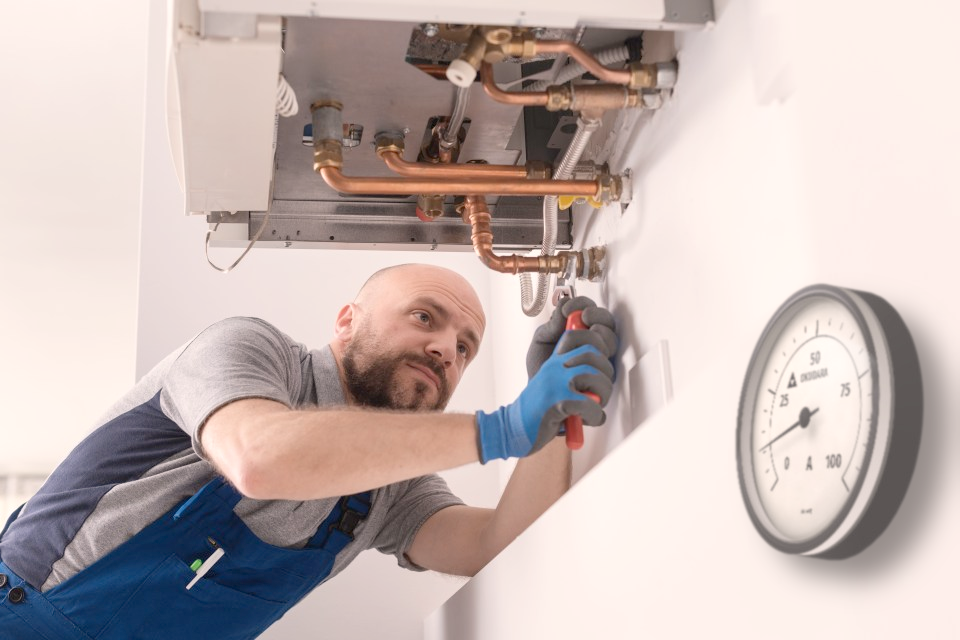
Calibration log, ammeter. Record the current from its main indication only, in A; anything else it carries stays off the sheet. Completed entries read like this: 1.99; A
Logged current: 10; A
